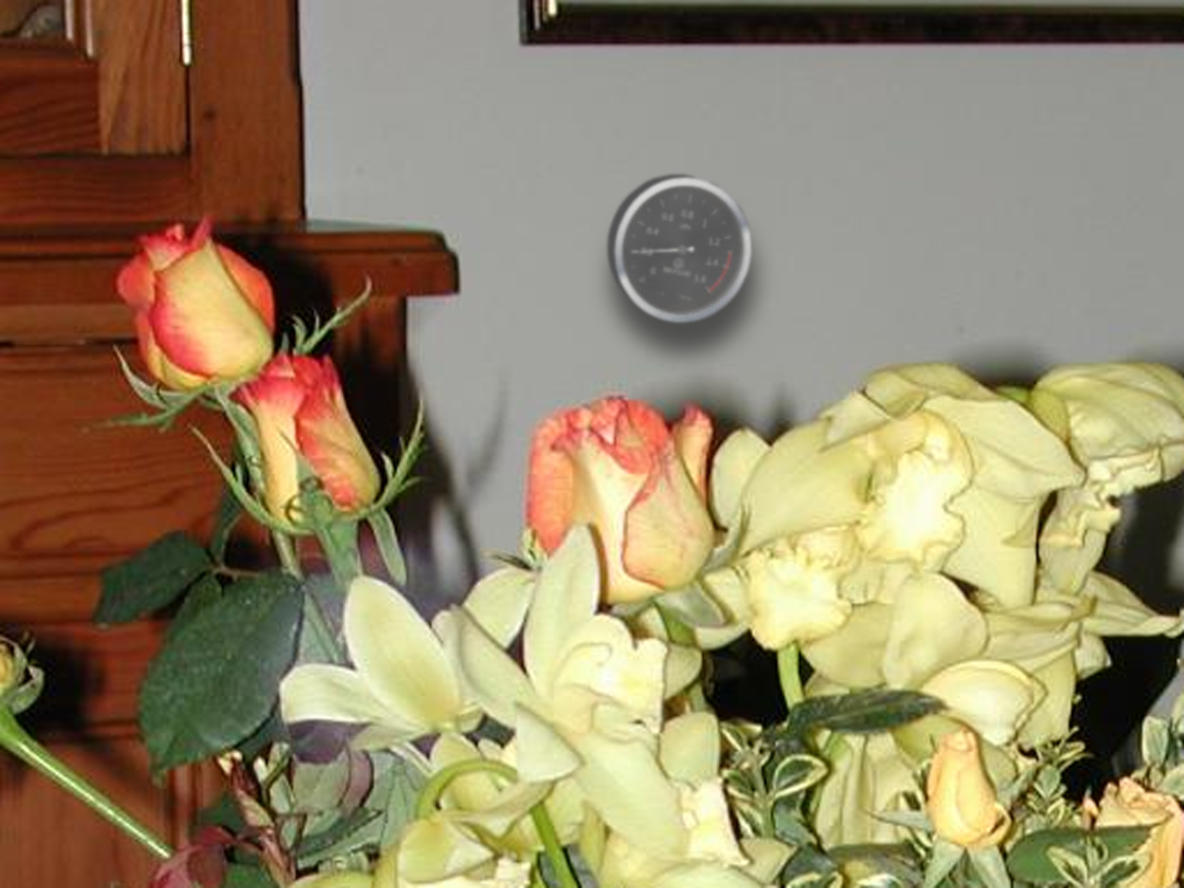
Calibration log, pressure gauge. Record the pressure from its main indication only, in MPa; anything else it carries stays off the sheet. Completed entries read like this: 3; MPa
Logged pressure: 0.2; MPa
